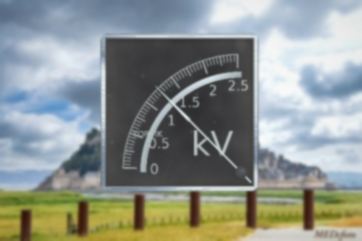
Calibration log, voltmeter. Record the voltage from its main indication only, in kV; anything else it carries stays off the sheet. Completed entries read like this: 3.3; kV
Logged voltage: 1.25; kV
